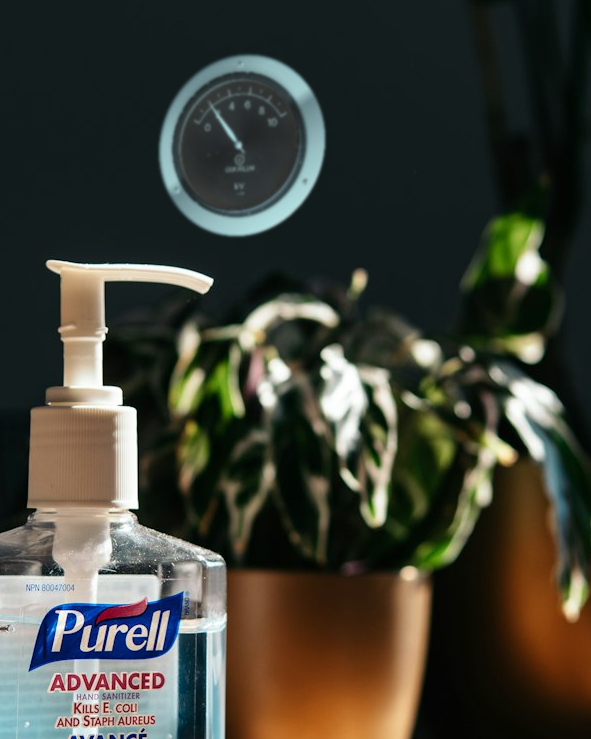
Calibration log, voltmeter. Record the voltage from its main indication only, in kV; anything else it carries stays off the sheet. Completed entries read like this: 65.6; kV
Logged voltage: 2; kV
